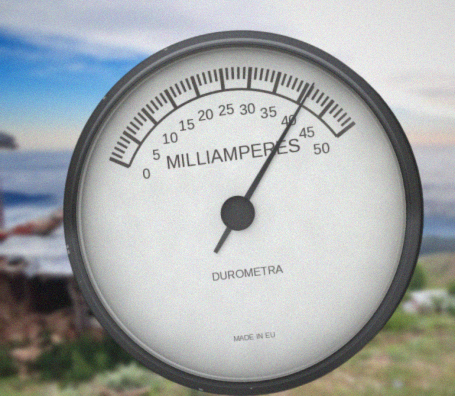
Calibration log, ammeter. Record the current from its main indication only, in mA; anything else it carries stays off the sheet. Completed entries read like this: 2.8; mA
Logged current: 41; mA
